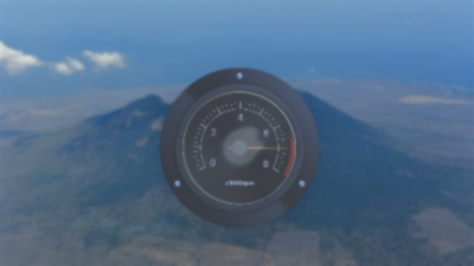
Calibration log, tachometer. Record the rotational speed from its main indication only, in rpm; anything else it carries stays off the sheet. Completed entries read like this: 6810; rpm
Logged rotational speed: 7000; rpm
